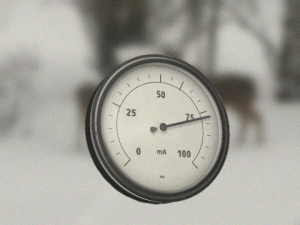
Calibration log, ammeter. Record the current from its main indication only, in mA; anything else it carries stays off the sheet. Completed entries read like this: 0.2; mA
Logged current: 77.5; mA
